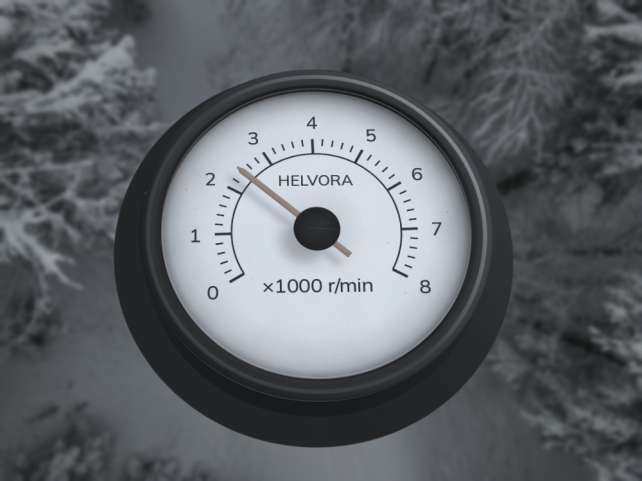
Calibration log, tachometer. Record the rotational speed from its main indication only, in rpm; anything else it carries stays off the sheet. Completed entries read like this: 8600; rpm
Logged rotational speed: 2400; rpm
